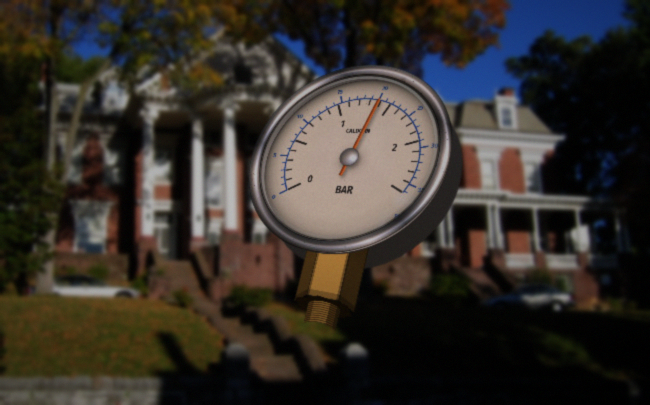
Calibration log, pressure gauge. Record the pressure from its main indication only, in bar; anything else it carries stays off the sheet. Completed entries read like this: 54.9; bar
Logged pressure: 1.4; bar
